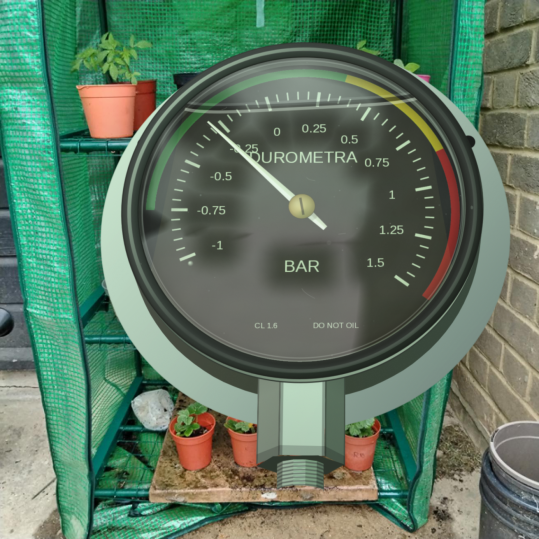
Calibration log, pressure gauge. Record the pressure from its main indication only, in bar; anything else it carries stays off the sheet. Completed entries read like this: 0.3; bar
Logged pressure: -0.3; bar
